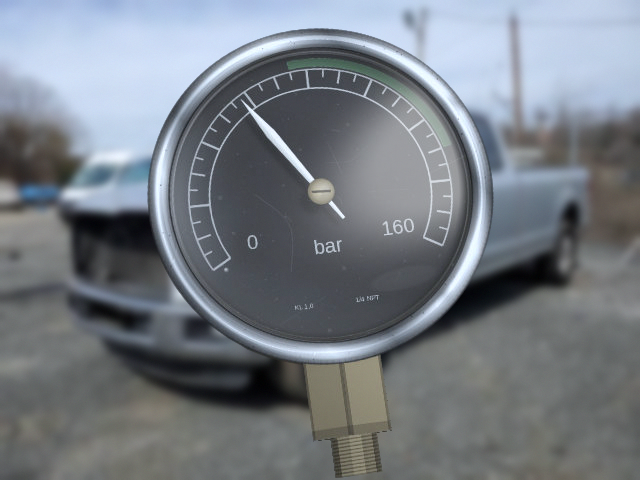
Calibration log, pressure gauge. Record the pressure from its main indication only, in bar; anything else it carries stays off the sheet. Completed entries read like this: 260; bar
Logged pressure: 57.5; bar
